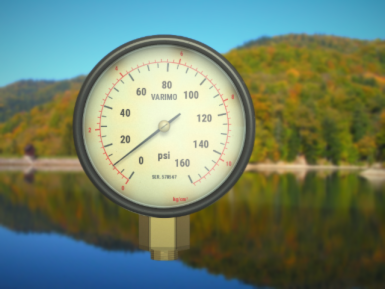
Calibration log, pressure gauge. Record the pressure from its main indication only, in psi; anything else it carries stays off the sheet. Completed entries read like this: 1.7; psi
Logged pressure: 10; psi
